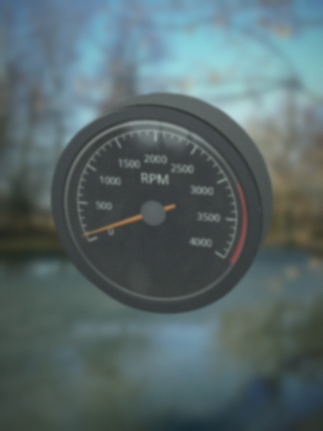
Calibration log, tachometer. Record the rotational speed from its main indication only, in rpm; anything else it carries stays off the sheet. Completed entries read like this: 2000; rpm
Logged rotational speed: 100; rpm
